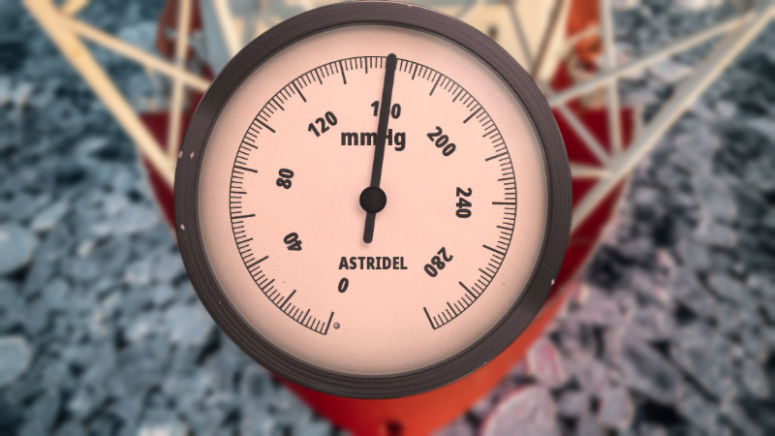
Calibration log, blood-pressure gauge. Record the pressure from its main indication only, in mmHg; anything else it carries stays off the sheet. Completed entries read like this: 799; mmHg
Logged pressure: 160; mmHg
